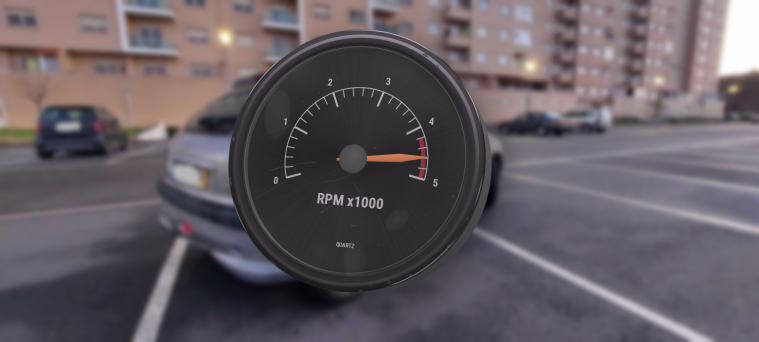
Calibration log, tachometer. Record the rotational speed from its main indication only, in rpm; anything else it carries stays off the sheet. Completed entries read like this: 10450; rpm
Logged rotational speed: 4600; rpm
